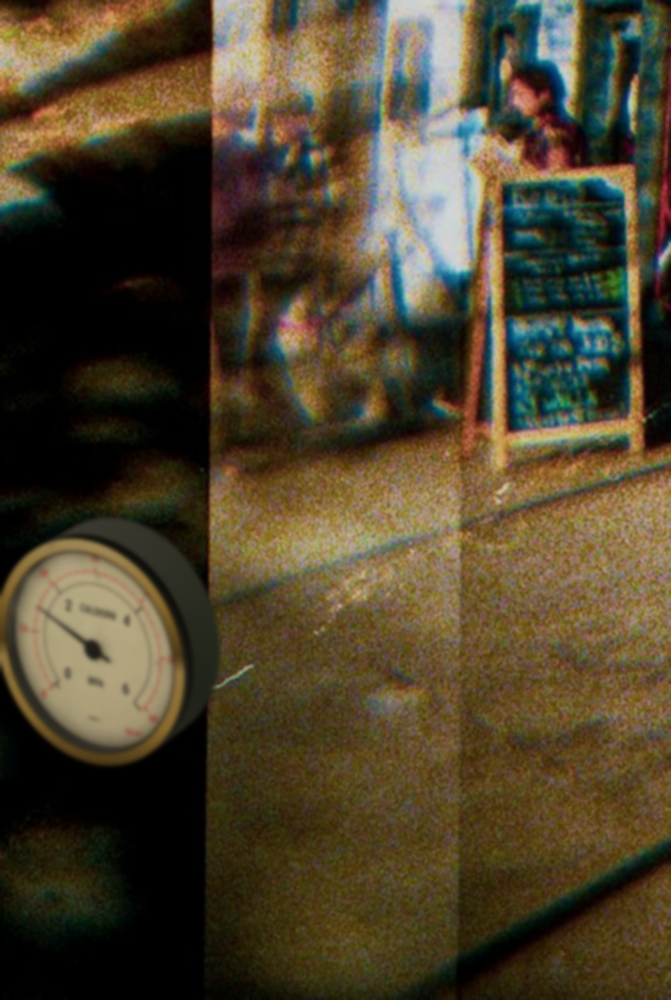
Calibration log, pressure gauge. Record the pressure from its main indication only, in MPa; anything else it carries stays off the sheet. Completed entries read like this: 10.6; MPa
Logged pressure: 1.5; MPa
